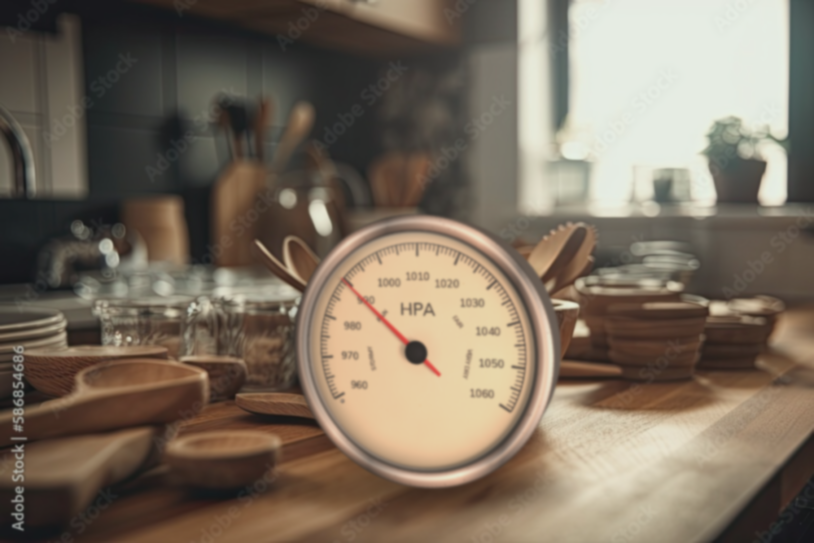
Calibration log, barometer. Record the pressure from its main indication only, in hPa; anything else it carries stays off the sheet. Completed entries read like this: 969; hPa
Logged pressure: 990; hPa
